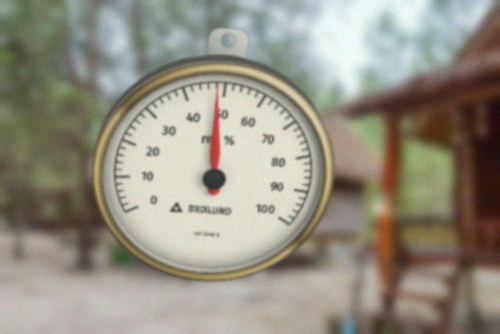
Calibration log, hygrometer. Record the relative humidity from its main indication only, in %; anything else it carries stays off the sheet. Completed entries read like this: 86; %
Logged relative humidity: 48; %
